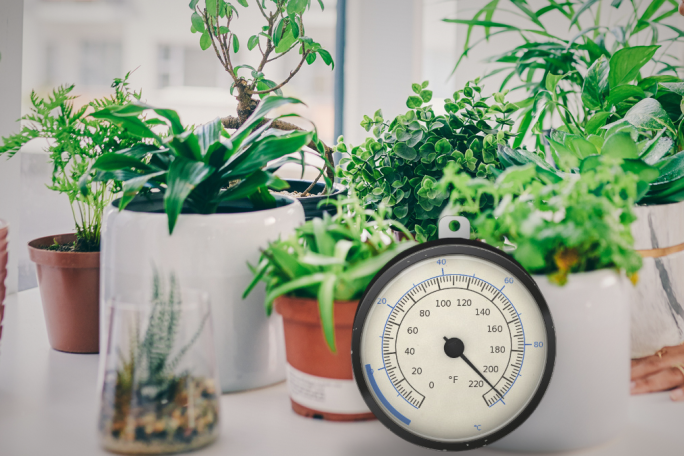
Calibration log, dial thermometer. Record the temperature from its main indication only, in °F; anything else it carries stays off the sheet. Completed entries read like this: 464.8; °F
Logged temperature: 210; °F
